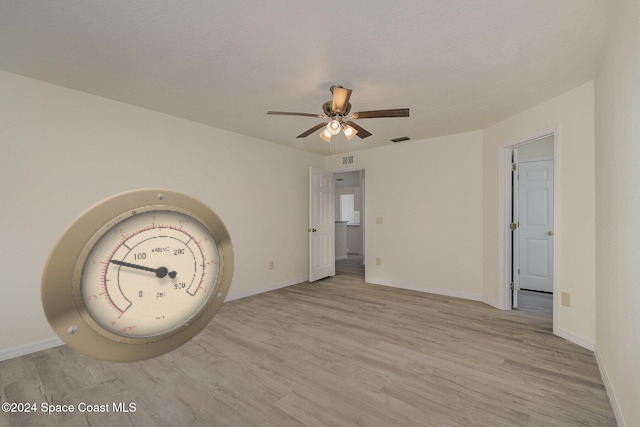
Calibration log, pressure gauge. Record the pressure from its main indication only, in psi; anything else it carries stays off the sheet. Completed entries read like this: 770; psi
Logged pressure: 75; psi
